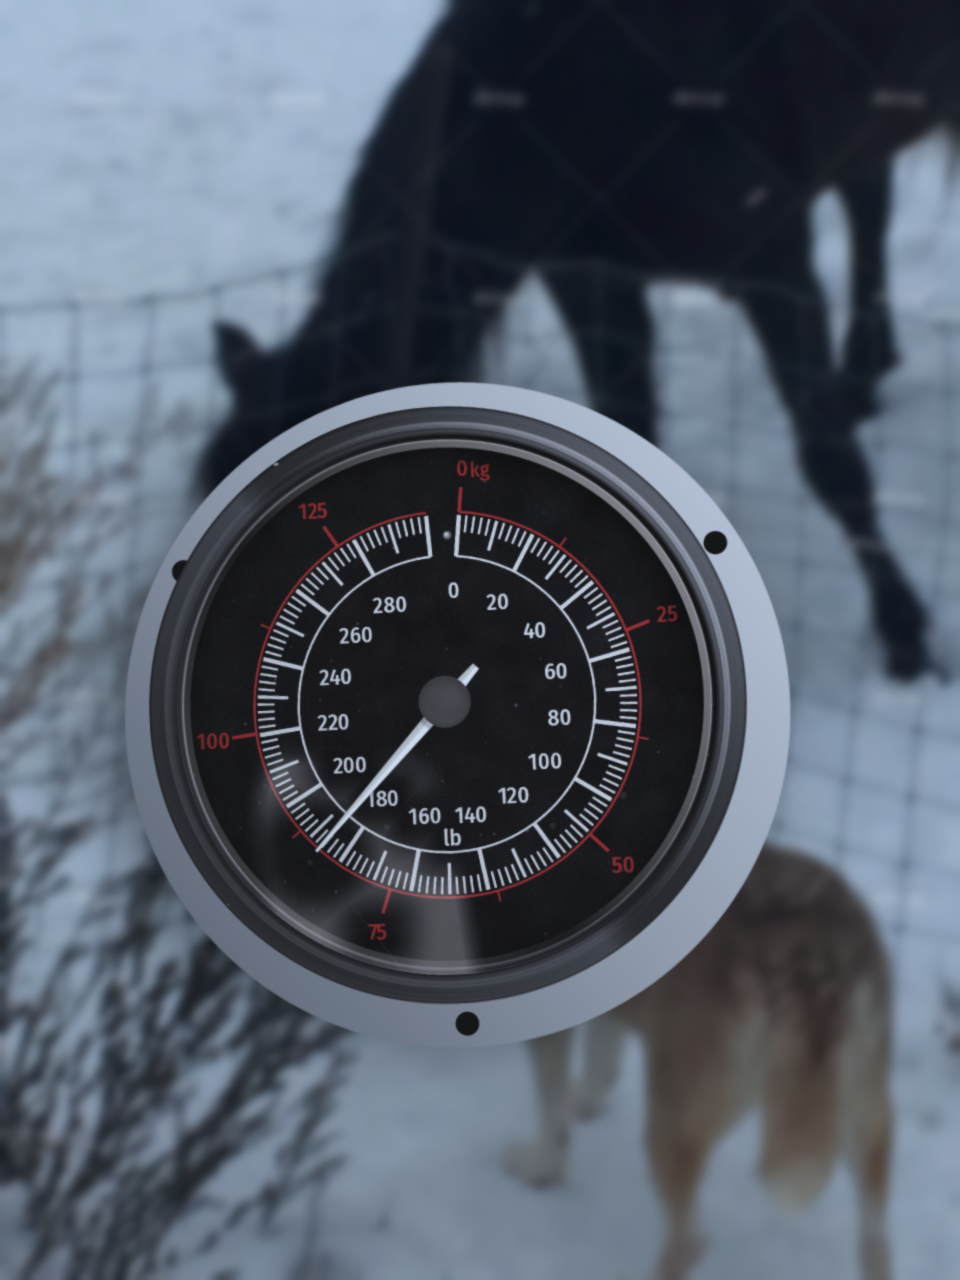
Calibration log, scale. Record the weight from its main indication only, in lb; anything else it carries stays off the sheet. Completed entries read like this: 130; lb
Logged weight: 186; lb
